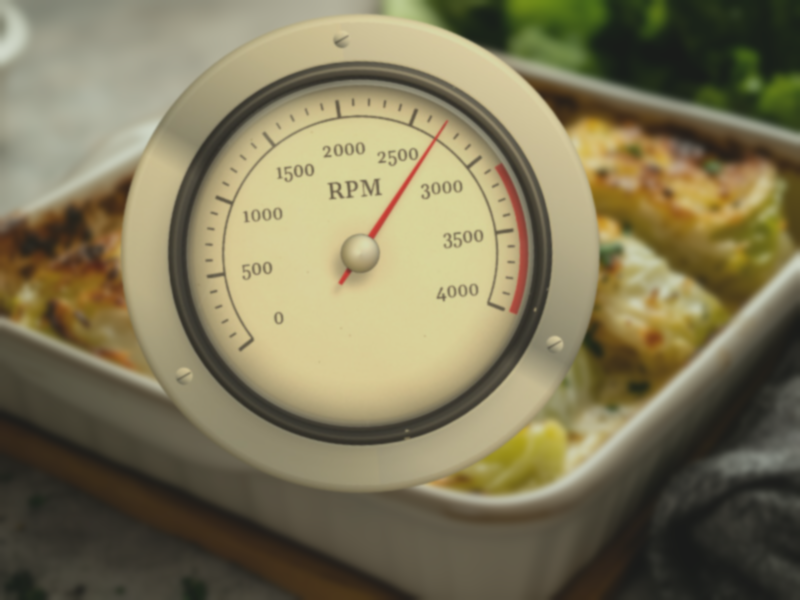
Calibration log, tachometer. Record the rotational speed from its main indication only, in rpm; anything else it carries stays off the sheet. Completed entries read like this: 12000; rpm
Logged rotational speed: 2700; rpm
